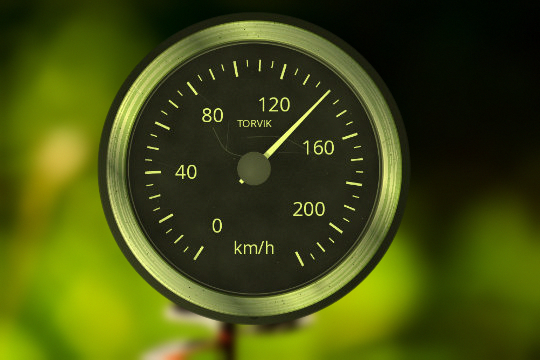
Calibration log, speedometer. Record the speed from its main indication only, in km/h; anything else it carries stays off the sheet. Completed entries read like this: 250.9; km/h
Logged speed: 140; km/h
